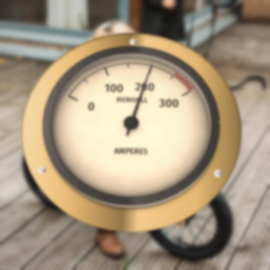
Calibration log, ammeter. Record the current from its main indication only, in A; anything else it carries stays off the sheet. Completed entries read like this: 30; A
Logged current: 200; A
